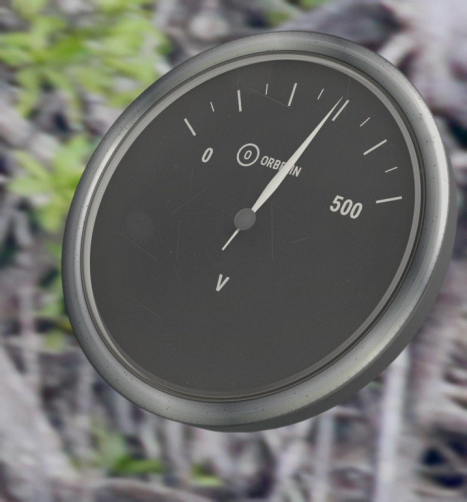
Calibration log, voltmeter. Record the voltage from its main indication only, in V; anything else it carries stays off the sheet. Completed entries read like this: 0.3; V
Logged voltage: 300; V
